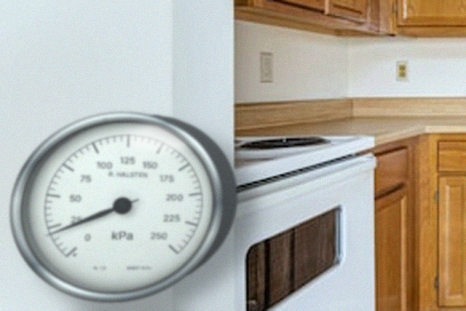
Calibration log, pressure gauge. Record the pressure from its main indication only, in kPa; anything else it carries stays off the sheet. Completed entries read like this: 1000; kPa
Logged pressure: 20; kPa
